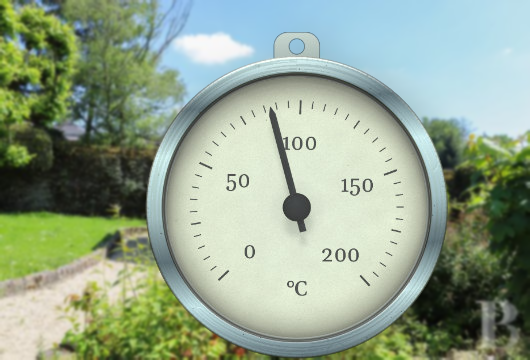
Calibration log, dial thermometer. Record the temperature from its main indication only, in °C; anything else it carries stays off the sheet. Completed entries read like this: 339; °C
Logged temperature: 87.5; °C
